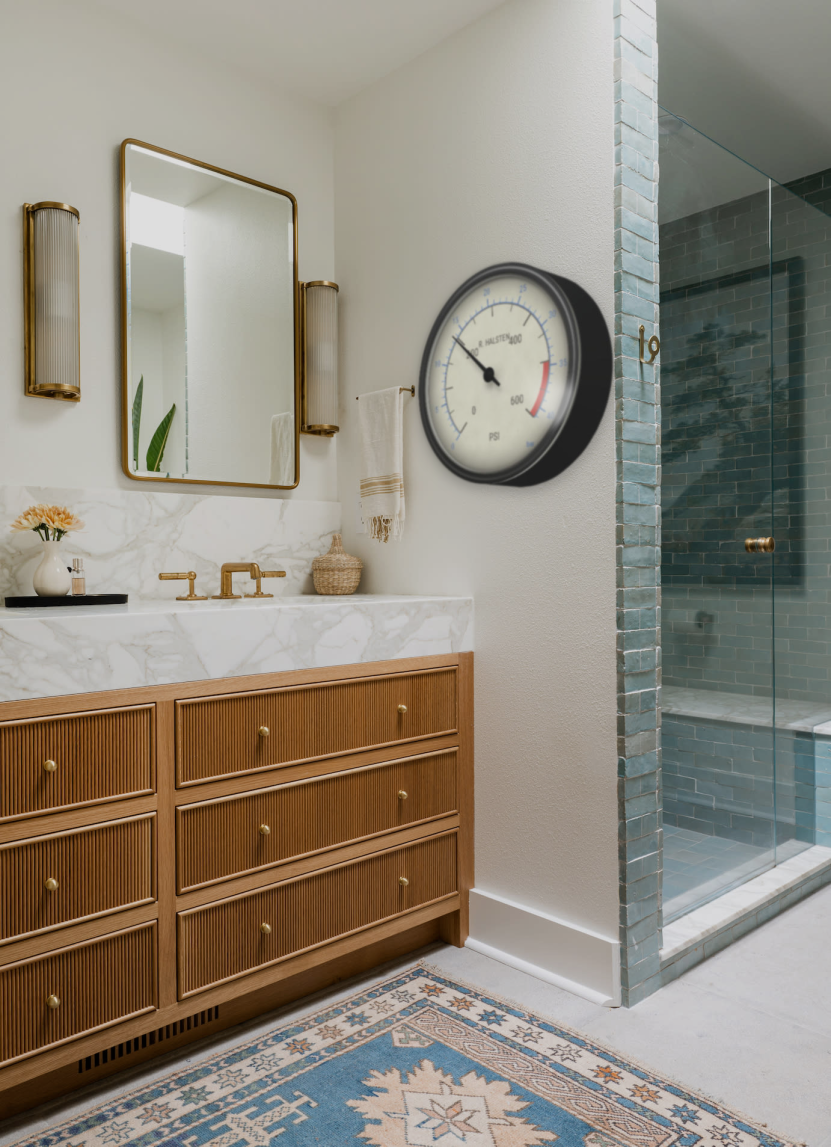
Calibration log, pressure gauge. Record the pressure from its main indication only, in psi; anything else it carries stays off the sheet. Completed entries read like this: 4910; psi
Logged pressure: 200; psi
